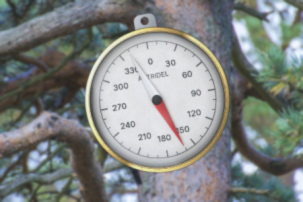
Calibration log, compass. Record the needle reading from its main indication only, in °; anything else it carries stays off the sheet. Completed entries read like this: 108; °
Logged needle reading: 160; °
